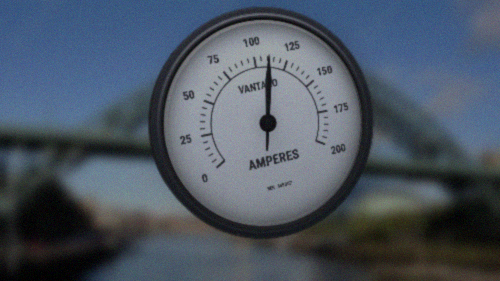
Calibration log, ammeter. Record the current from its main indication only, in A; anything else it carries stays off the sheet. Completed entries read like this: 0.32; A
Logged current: 110; A
